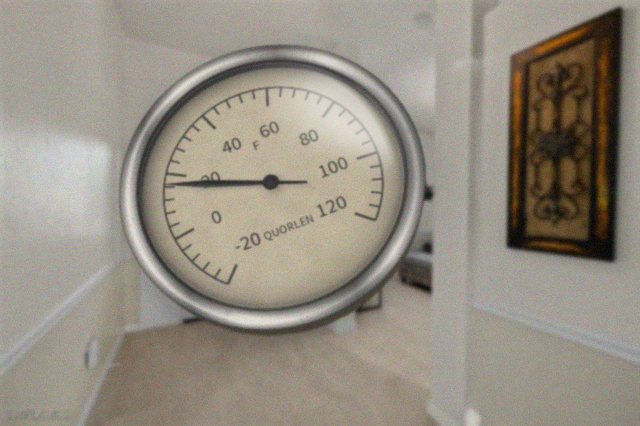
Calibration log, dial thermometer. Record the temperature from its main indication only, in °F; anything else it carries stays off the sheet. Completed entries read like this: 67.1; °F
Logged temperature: 16; °F
